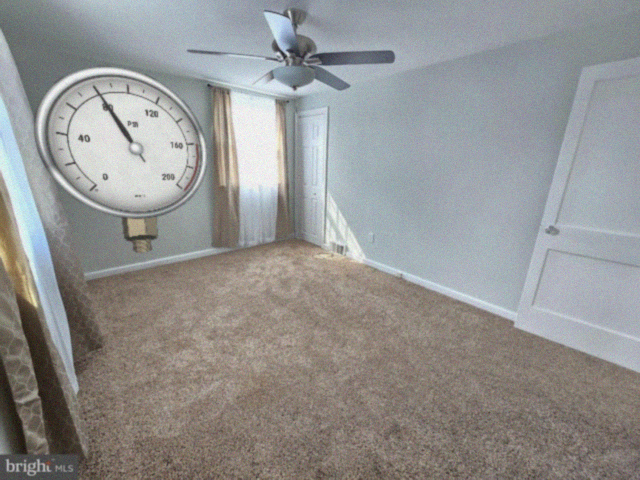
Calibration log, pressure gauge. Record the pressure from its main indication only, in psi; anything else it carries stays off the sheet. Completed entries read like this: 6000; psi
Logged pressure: 80; psi
